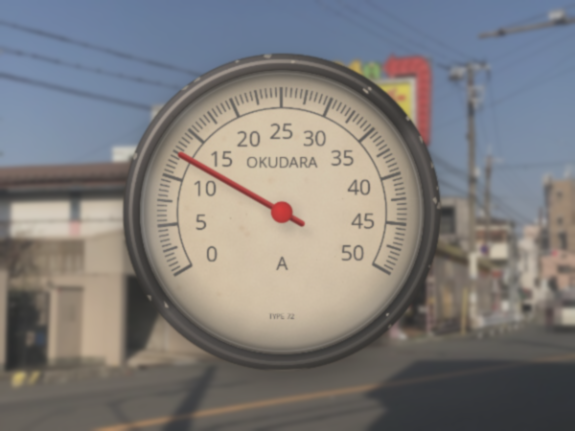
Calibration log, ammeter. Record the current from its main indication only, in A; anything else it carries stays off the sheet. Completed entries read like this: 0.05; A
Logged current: 12.5; A
